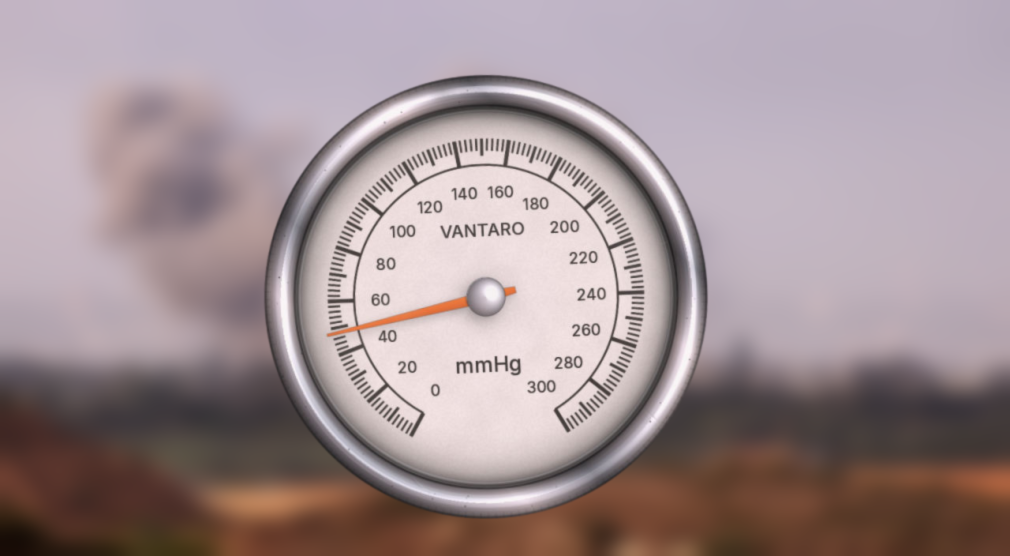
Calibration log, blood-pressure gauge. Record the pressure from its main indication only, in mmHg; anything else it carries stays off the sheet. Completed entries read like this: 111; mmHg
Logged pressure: 48; mmHg
